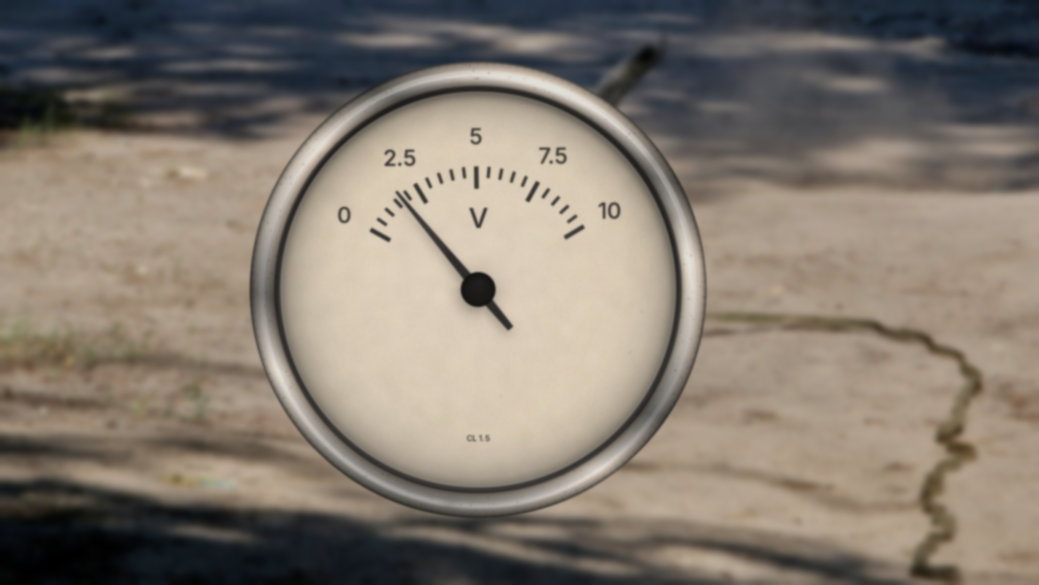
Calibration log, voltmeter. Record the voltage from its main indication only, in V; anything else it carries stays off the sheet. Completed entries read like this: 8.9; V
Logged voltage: 1.75; V
